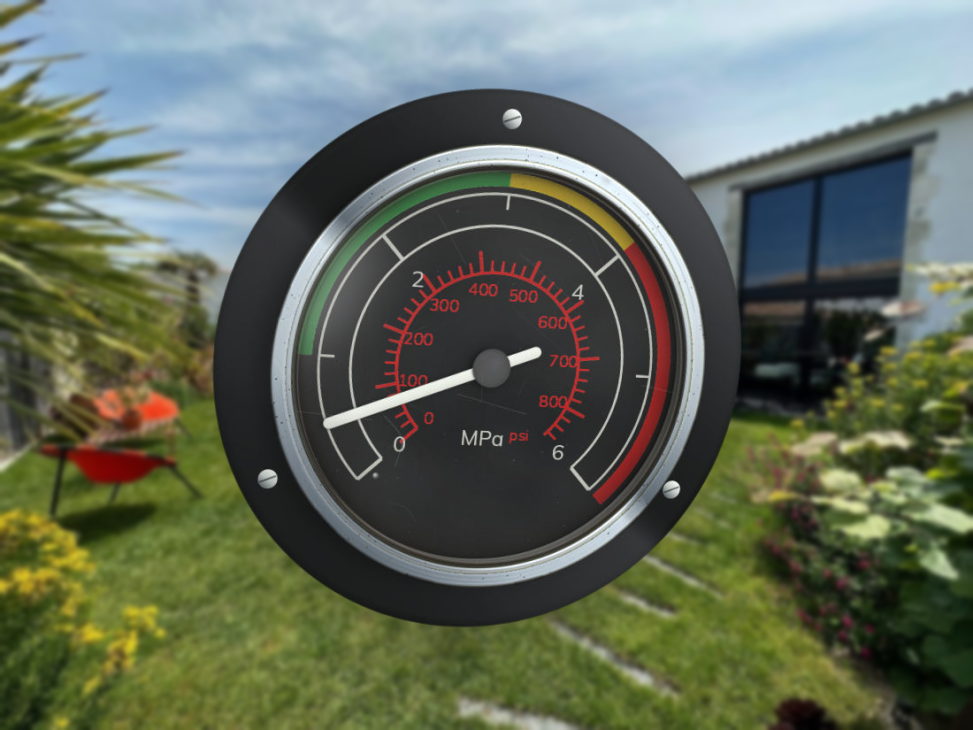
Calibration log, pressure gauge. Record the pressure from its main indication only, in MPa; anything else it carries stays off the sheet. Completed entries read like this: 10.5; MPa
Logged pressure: 0.5; MPa
